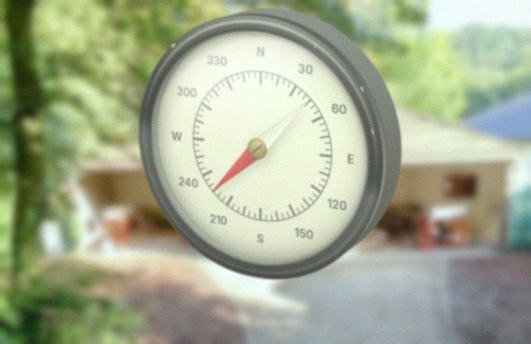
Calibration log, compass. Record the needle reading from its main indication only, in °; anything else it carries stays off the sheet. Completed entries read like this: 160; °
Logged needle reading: 225; °
